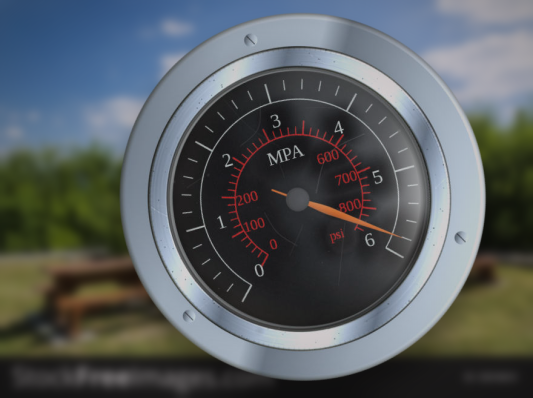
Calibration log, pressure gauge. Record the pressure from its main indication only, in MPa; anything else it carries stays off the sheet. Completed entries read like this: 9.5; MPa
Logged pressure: 5.8; MPa
